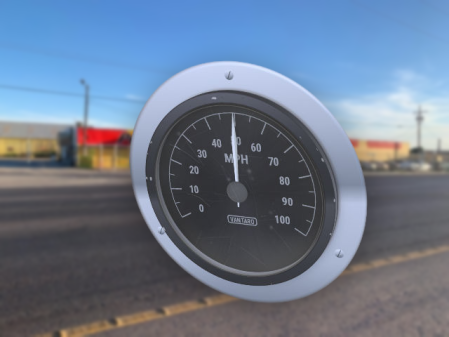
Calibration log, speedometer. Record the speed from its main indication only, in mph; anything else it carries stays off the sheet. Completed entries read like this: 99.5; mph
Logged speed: 50; mph
